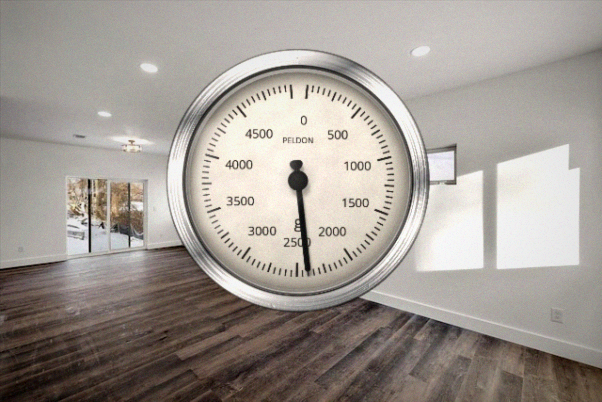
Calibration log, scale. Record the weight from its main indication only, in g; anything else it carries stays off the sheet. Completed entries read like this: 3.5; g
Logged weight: 2400; g
